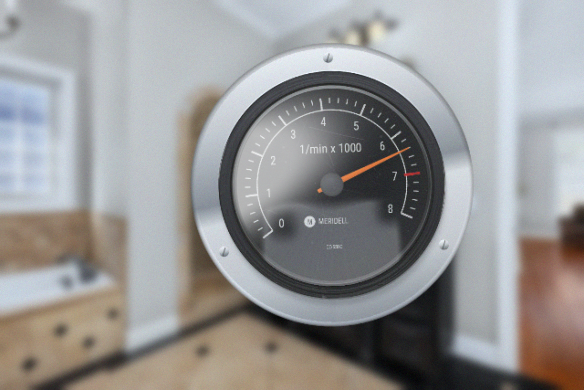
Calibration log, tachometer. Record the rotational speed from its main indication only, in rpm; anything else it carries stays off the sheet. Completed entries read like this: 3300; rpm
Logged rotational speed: 6400; rpm
